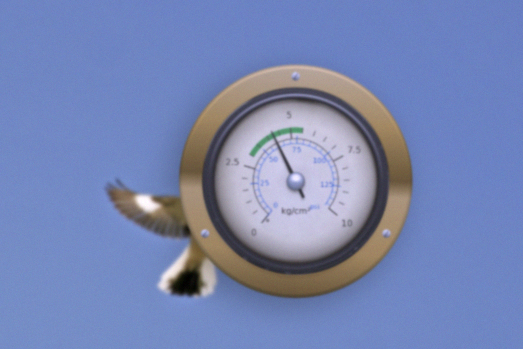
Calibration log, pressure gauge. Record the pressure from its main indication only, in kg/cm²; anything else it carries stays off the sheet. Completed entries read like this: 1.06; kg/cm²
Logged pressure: 4.25; kg/cm²
